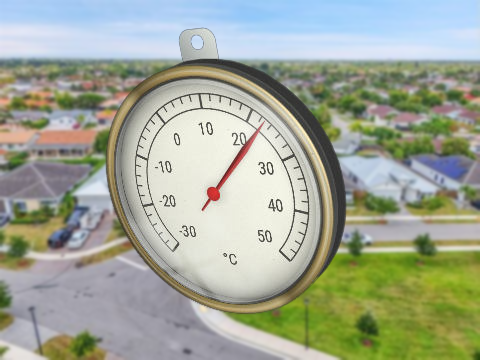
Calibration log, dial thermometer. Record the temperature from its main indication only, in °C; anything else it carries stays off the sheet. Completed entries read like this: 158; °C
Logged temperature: 23; °C
